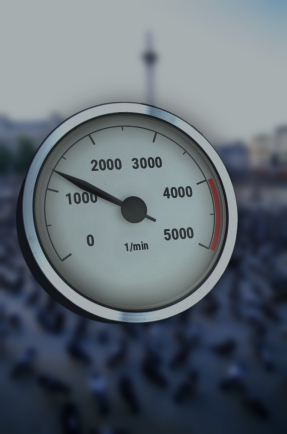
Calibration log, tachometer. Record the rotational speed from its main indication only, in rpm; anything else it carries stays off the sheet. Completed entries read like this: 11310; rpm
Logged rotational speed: 1250; rpm
